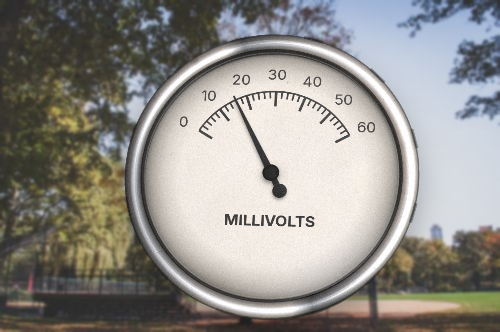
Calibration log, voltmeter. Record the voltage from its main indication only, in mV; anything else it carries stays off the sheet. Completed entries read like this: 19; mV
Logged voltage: 16; mV
